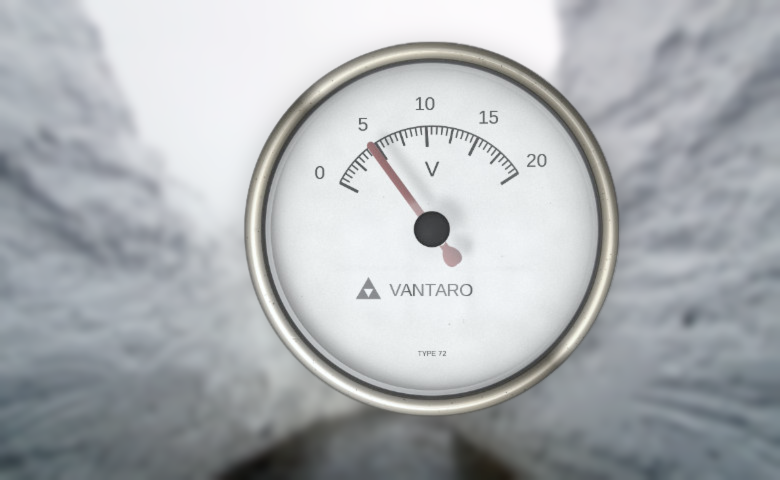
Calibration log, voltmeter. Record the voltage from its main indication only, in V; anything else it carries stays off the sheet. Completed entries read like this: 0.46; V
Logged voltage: 4.5; V
